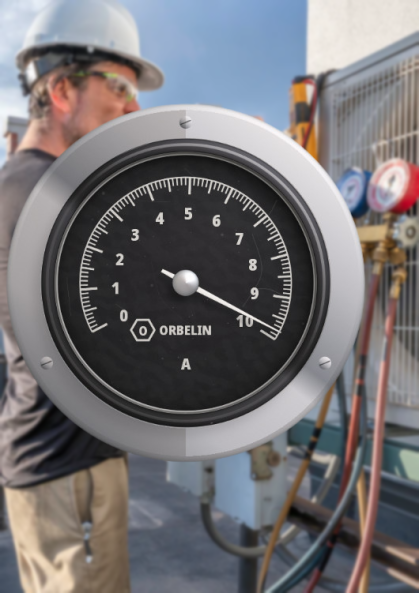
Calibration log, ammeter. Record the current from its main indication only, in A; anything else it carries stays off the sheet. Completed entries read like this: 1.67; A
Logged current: 9.8; A
